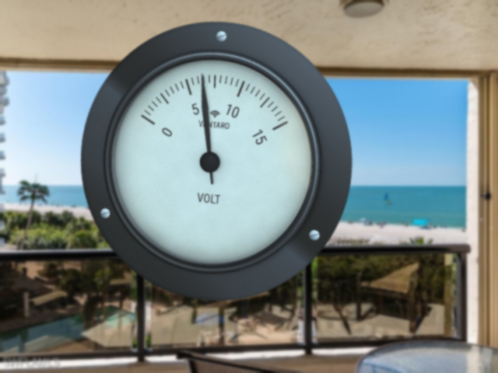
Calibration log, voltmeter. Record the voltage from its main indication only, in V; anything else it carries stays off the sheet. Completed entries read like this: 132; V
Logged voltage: 6.5; V
